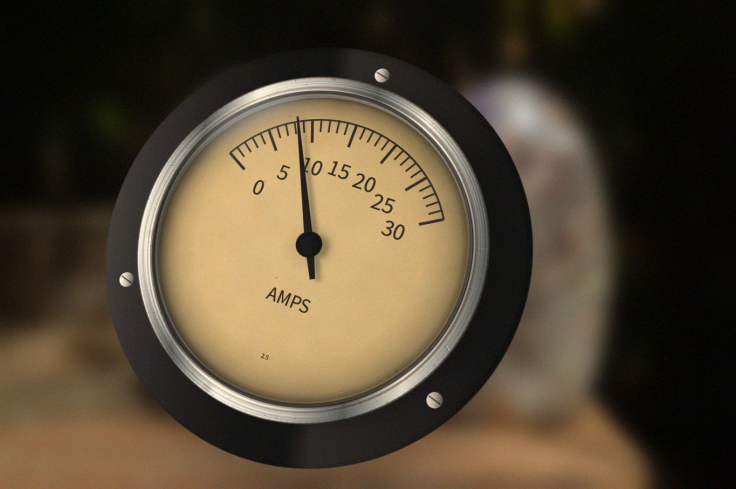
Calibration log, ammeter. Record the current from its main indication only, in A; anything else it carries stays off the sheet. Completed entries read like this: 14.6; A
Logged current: 8.5; A
